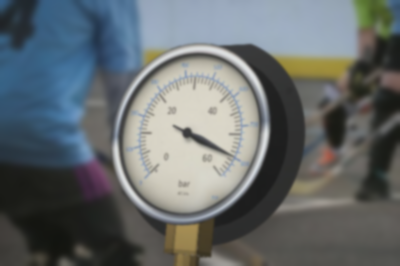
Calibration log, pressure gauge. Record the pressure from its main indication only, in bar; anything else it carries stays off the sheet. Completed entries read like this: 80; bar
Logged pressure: 55; bar
